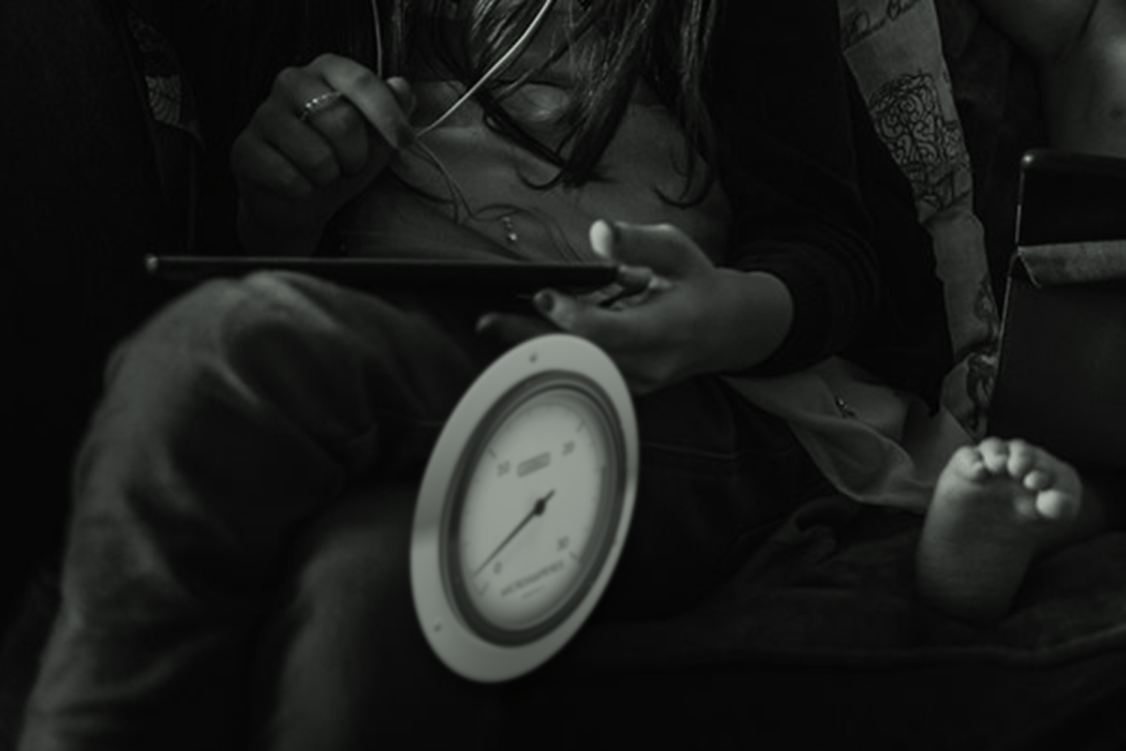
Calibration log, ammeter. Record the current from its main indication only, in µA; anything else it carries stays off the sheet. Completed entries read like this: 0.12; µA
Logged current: 2; µA
